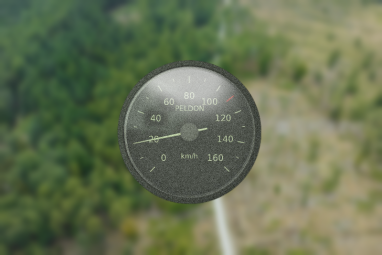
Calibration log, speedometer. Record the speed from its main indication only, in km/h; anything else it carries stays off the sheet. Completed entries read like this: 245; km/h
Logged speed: 20; km/h
